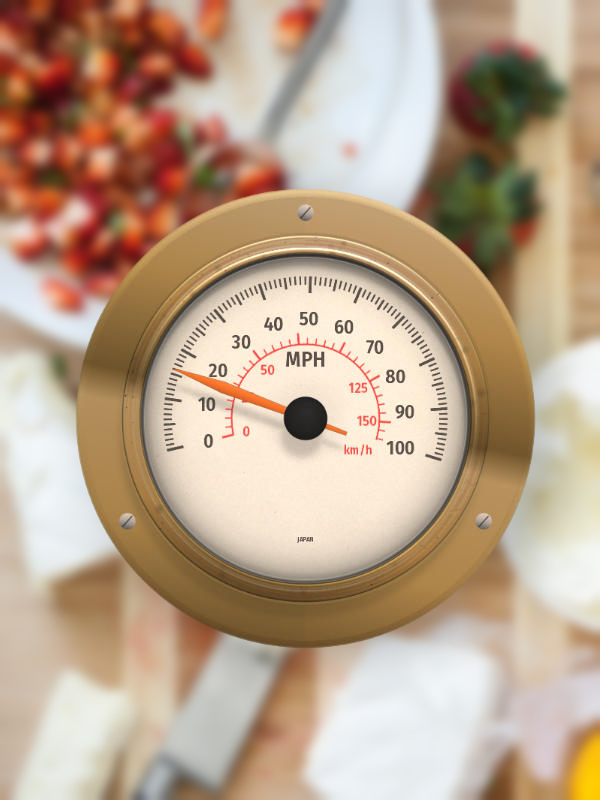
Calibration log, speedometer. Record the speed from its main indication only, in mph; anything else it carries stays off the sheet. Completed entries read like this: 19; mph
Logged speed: 16; mph
